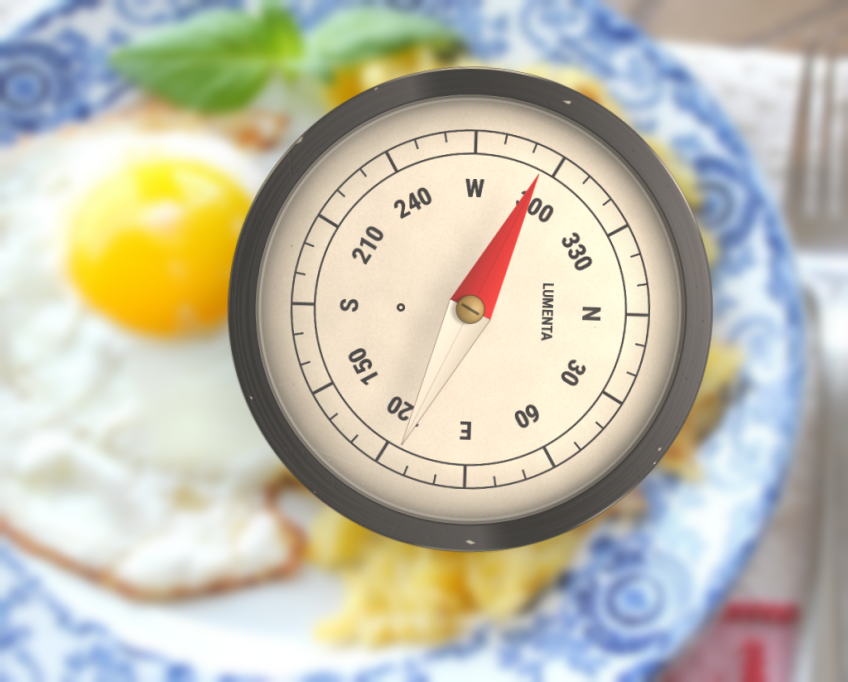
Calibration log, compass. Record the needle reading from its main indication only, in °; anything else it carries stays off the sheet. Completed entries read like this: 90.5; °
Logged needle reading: 295; °
